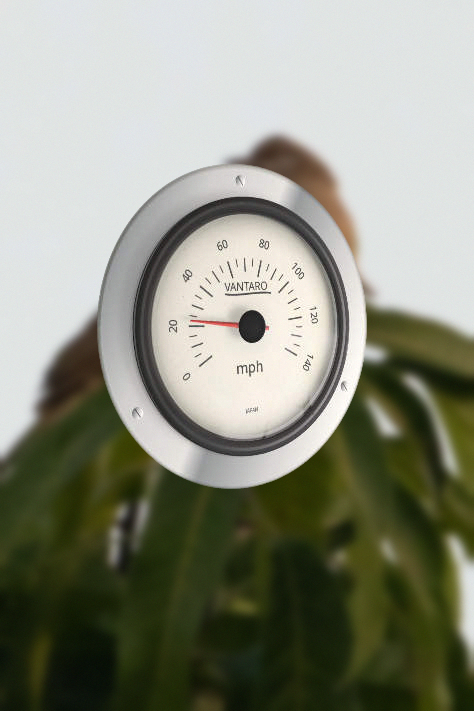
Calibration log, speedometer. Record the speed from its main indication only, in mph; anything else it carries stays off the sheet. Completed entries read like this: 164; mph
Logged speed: 22.5; mph
